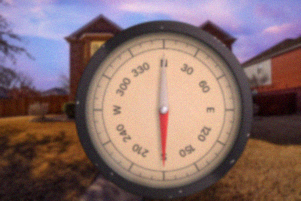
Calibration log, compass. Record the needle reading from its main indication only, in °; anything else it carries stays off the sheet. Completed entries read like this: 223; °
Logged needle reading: 180; °
